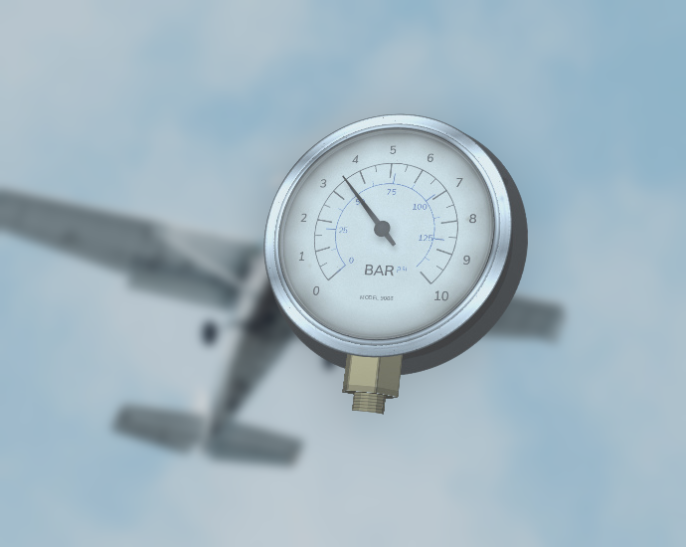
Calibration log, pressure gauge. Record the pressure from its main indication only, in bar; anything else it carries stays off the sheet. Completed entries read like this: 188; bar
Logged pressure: 3.5; bar
